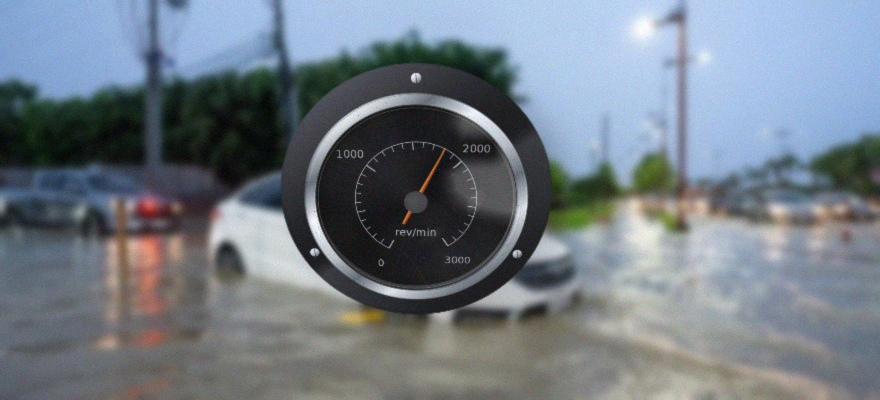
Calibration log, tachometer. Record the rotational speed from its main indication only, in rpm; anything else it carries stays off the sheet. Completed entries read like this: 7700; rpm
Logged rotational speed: 1800; rpm
